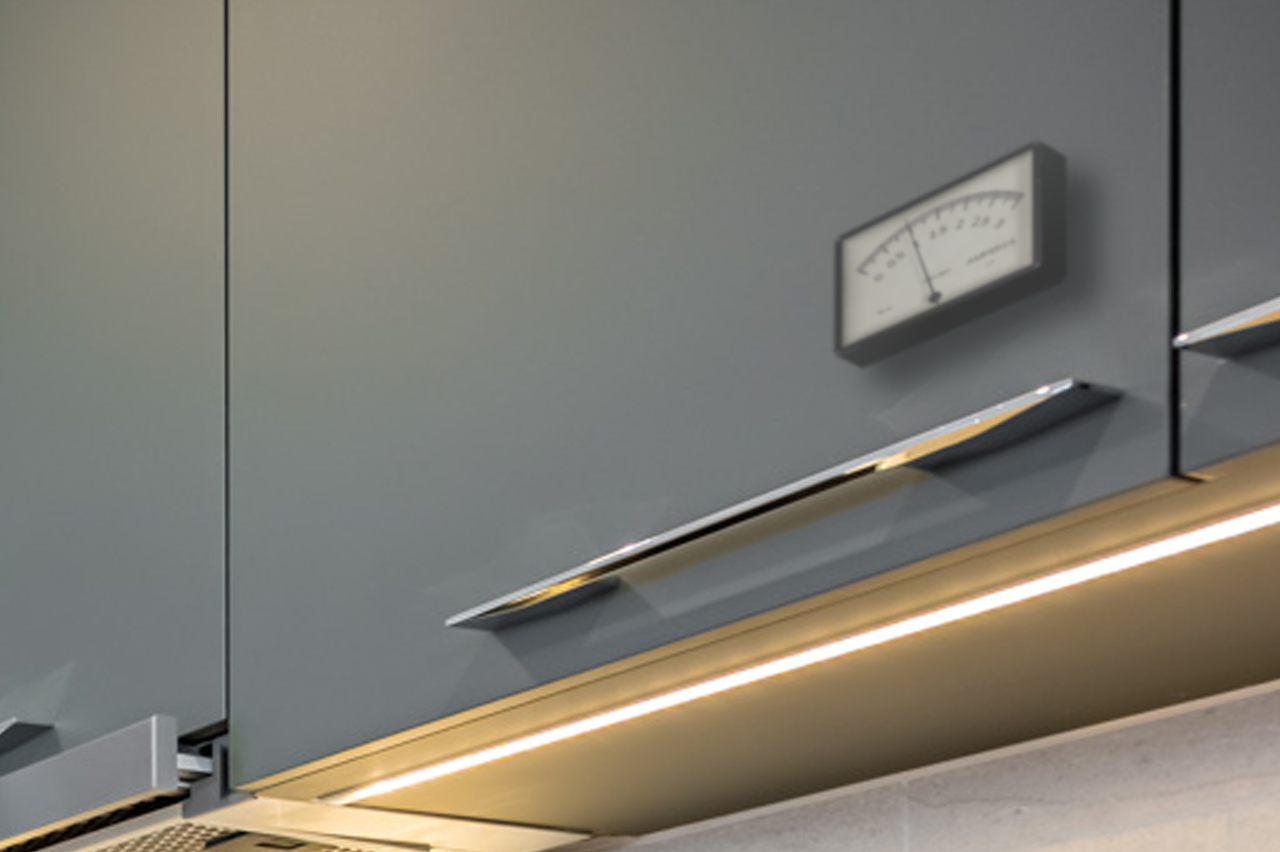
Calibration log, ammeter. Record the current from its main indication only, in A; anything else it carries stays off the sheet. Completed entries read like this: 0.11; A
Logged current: 1; A
